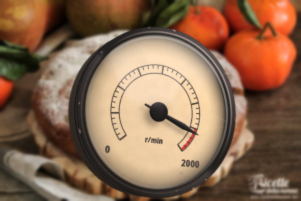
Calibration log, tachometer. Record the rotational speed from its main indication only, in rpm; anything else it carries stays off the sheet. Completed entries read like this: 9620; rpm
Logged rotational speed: 1800; rpm
